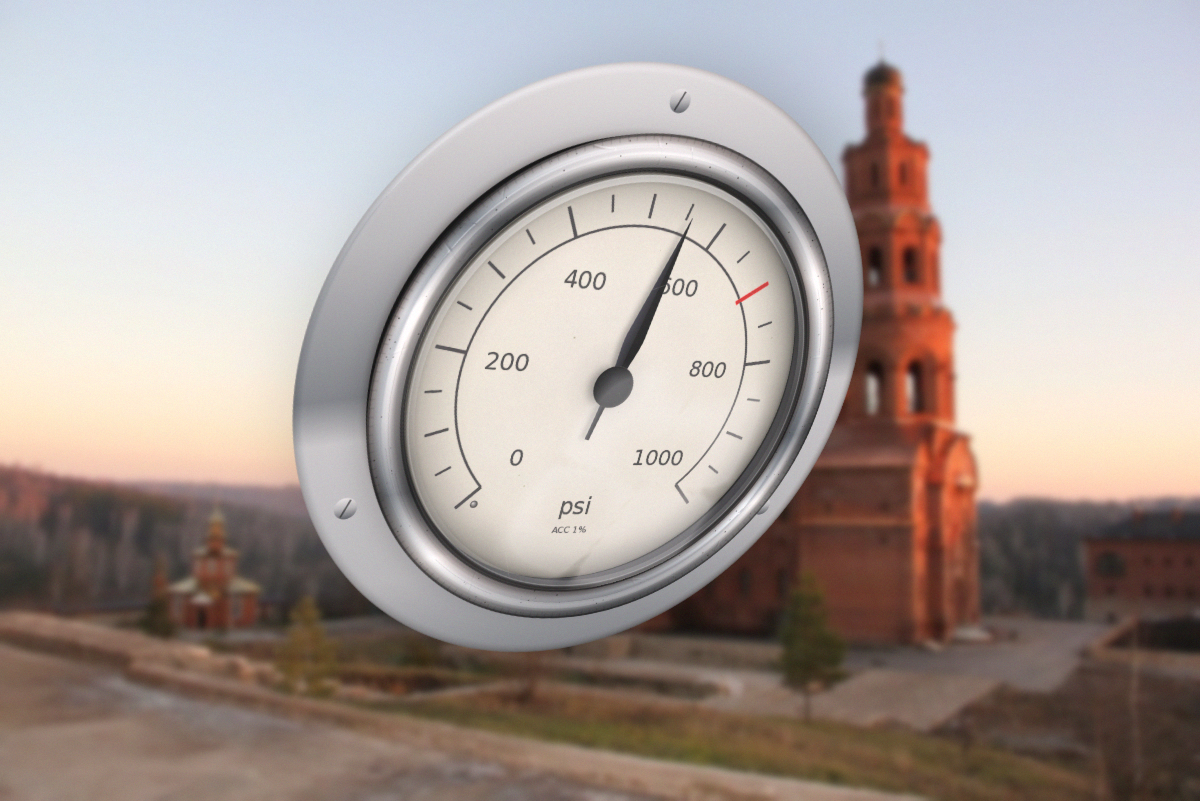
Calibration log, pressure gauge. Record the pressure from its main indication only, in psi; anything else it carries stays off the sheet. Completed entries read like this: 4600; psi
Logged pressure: 550; psi
